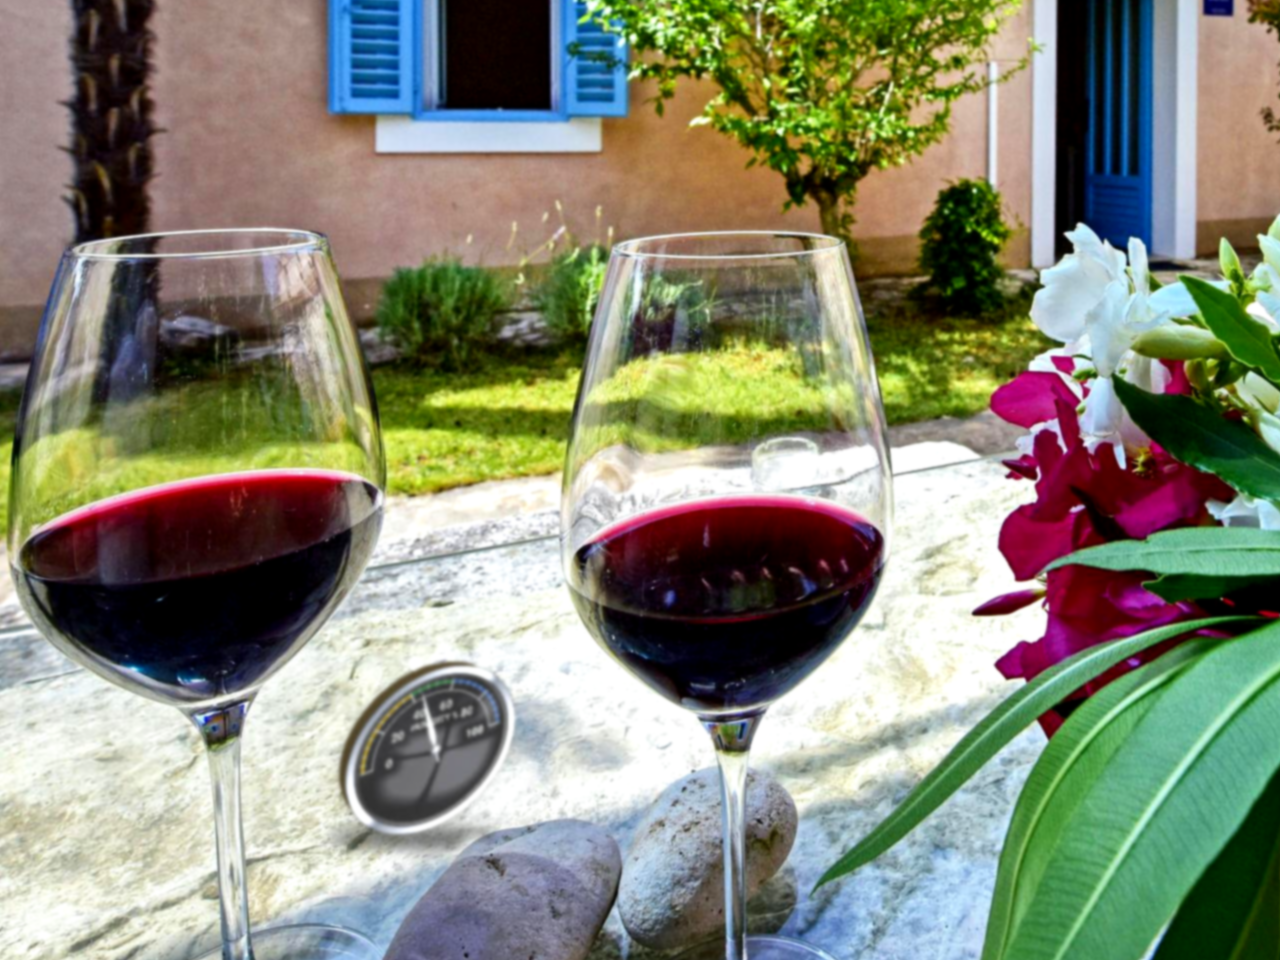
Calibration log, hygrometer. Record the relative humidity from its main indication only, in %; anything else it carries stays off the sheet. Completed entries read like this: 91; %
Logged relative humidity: 44; %
